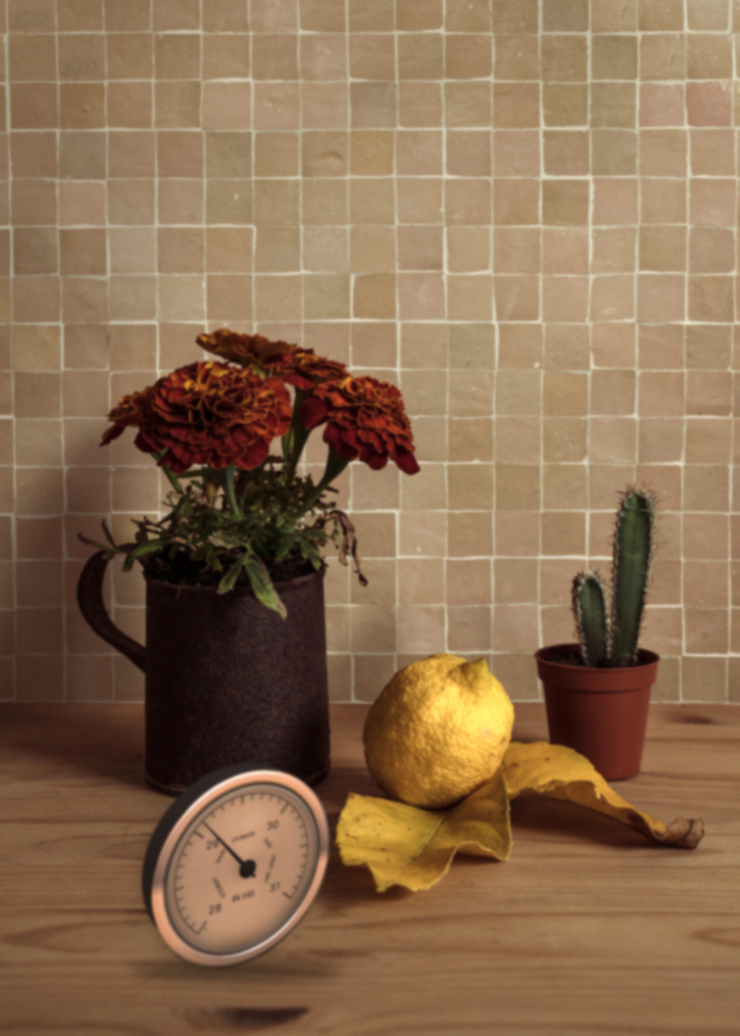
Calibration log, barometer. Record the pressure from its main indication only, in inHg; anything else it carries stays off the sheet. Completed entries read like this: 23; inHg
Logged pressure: 29.1; inHg
